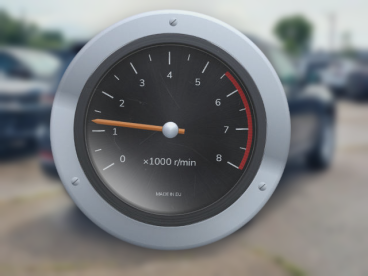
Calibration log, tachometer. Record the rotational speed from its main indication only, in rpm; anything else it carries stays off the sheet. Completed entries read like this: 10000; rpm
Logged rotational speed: 1250; rpm
